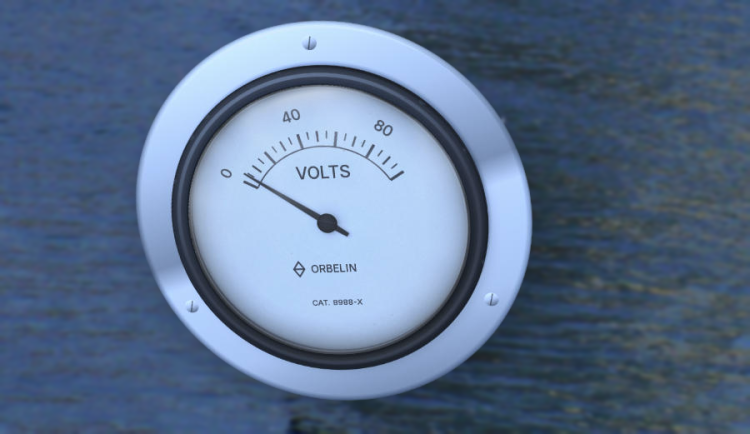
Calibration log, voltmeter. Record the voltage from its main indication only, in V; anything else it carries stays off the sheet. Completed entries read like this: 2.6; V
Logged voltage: 5; V
